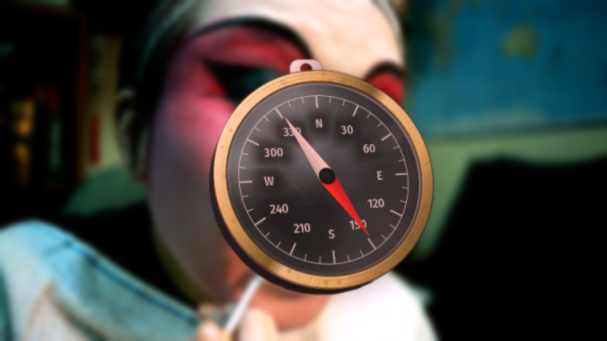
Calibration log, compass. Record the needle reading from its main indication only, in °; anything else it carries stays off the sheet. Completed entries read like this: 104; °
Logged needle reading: 150; °
